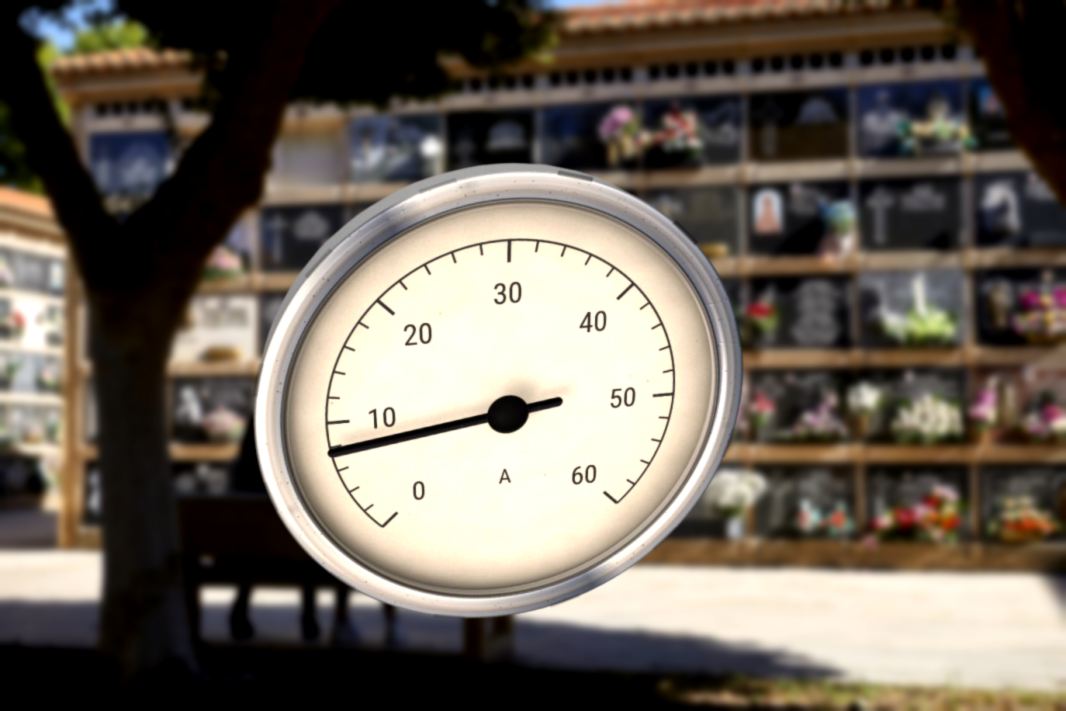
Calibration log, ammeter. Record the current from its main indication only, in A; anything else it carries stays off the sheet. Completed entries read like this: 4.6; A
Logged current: 8; A
